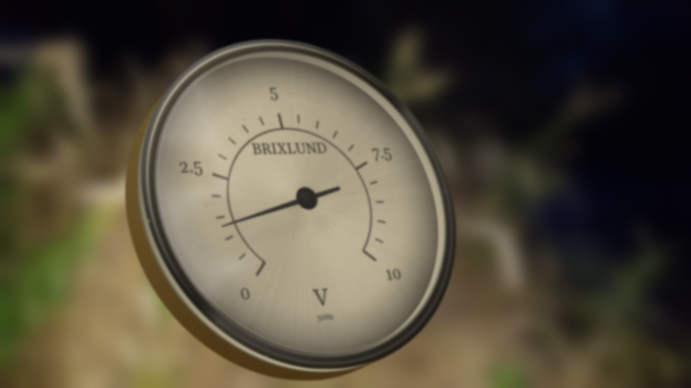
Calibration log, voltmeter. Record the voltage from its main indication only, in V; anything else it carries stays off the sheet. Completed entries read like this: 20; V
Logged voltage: 1.25; V
